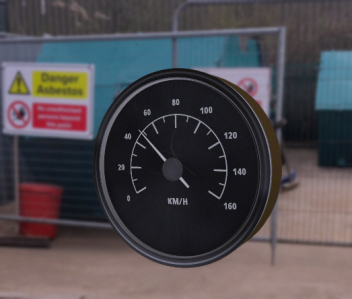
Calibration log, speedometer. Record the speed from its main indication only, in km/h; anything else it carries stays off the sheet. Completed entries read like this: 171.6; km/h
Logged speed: 50; km/h
